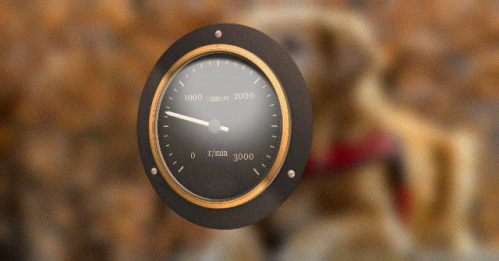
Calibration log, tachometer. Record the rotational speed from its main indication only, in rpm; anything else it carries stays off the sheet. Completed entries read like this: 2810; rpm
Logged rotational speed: 650; rpm
